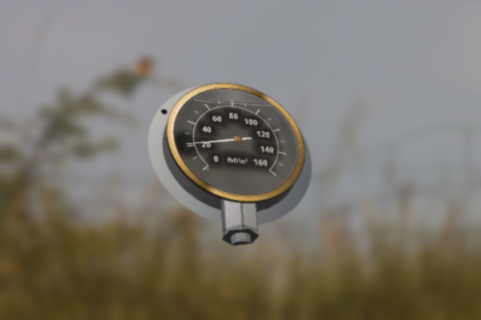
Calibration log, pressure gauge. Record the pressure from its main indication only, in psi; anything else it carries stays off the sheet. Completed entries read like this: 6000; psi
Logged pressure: 20; psi
